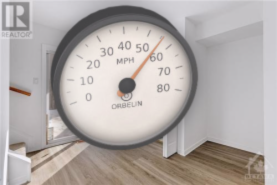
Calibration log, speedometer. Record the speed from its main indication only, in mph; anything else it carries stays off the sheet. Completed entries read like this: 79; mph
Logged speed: 55; mph
